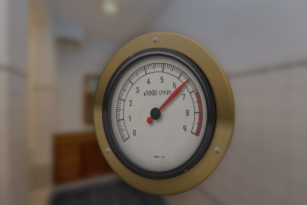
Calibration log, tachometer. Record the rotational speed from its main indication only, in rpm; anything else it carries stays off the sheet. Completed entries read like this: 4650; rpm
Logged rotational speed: 6500; rpm
